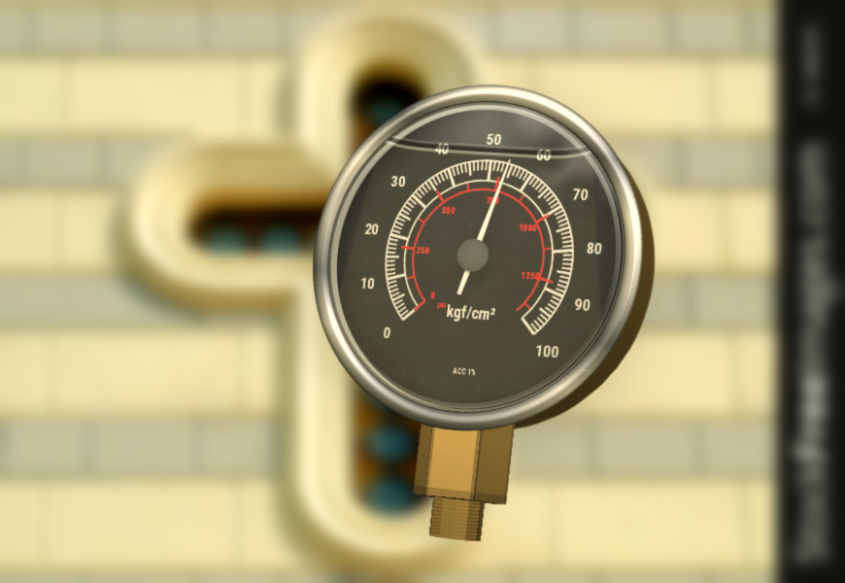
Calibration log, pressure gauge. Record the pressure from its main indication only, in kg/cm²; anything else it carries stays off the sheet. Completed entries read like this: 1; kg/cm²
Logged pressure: 55; kg/cm²
